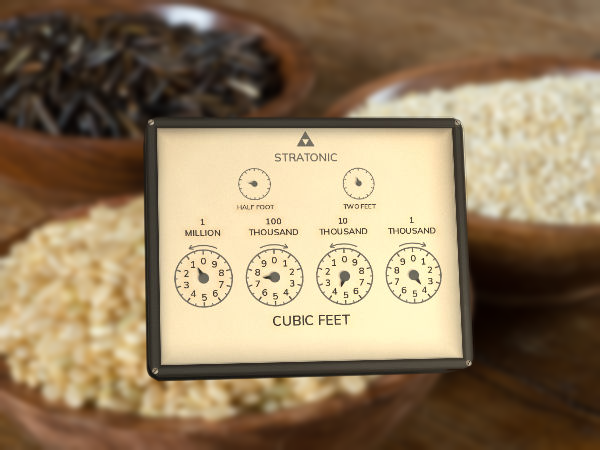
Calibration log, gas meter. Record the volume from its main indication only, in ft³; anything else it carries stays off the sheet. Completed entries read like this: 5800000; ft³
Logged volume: 74400; ft³
